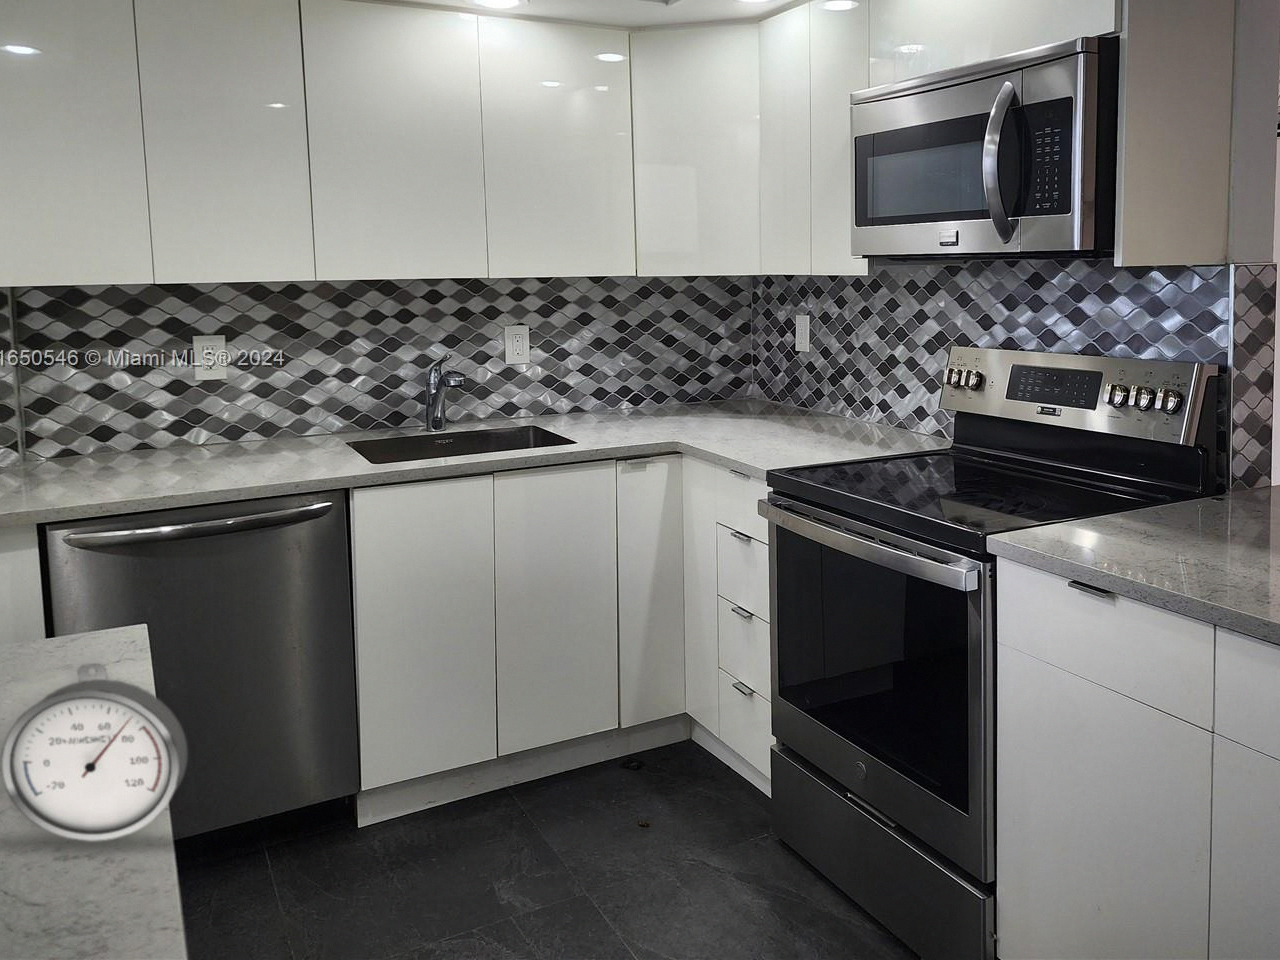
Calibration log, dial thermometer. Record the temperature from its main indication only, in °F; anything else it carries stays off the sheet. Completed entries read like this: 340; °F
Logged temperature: 72; °F
